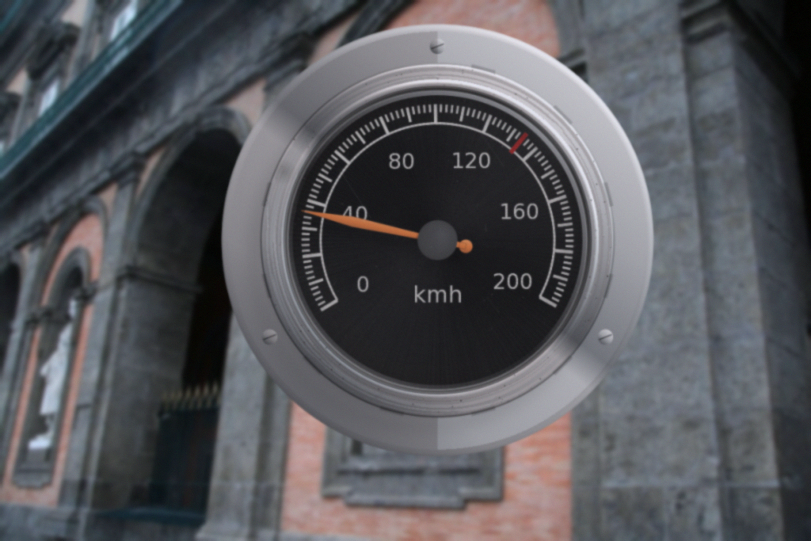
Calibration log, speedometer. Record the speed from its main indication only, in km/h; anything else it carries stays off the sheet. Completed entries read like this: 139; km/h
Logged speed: 36; km/h
